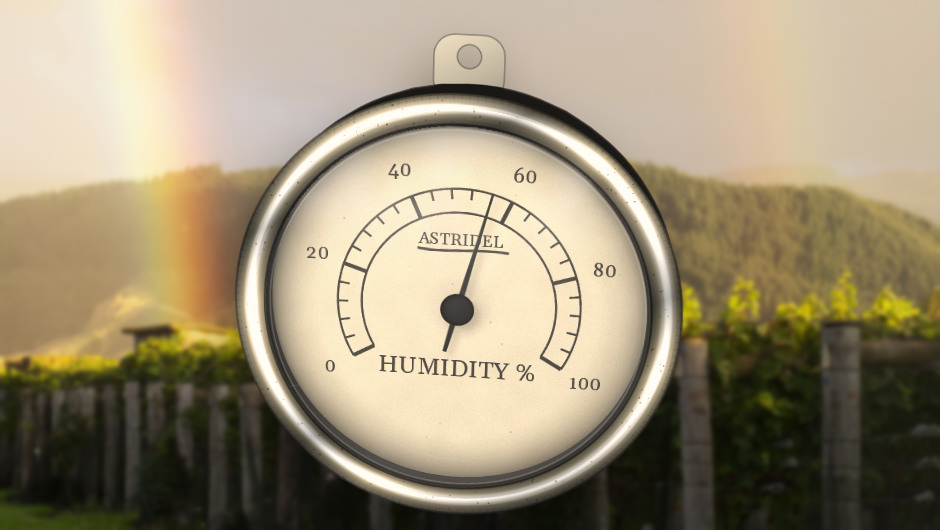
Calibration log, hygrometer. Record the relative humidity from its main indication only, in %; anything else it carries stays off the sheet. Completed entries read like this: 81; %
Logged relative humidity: 56; %
